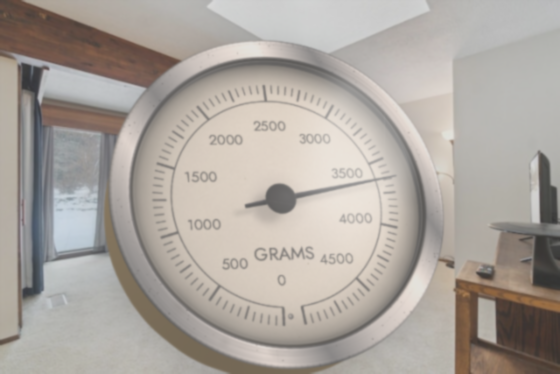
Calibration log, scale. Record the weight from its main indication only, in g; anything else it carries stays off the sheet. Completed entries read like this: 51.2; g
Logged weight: 3650; g
